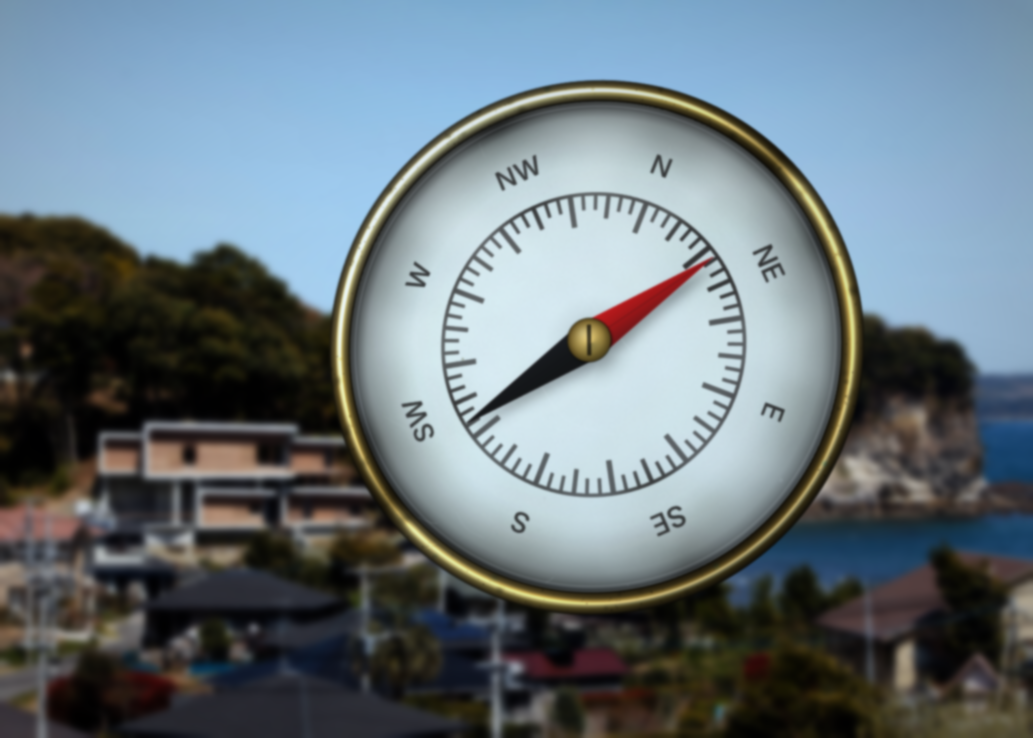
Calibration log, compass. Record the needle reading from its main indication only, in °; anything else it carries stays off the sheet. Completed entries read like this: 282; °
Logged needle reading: 35; °
